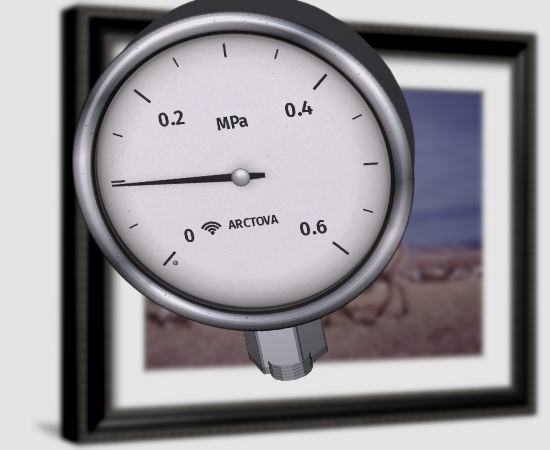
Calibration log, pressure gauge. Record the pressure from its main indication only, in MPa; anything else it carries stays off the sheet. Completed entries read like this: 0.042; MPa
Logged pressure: 0.1; MPa
